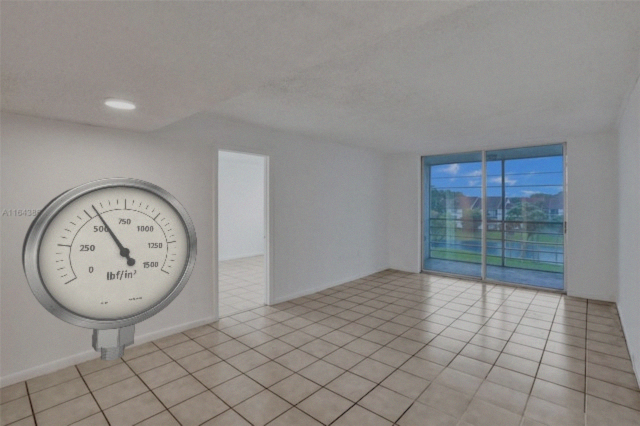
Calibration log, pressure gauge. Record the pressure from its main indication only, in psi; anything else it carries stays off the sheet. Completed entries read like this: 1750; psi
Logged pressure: 550; psi
